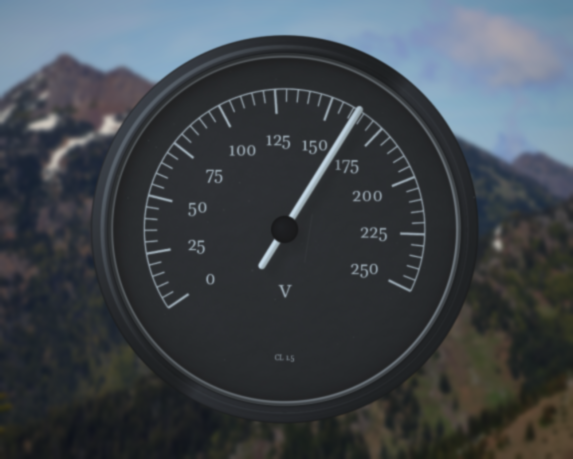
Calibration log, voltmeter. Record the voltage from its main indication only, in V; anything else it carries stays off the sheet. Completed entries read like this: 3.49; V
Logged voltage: 162.5; V
